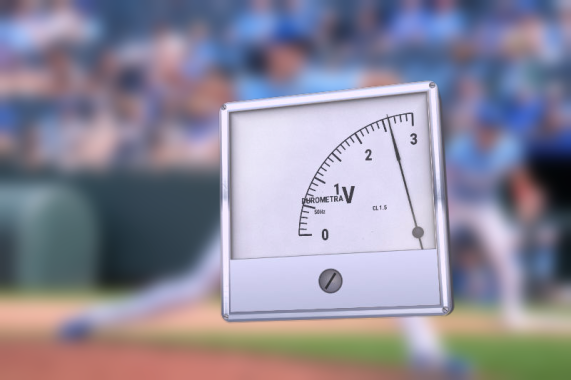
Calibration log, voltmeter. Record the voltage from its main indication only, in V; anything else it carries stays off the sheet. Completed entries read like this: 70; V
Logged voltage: 2.6; V
